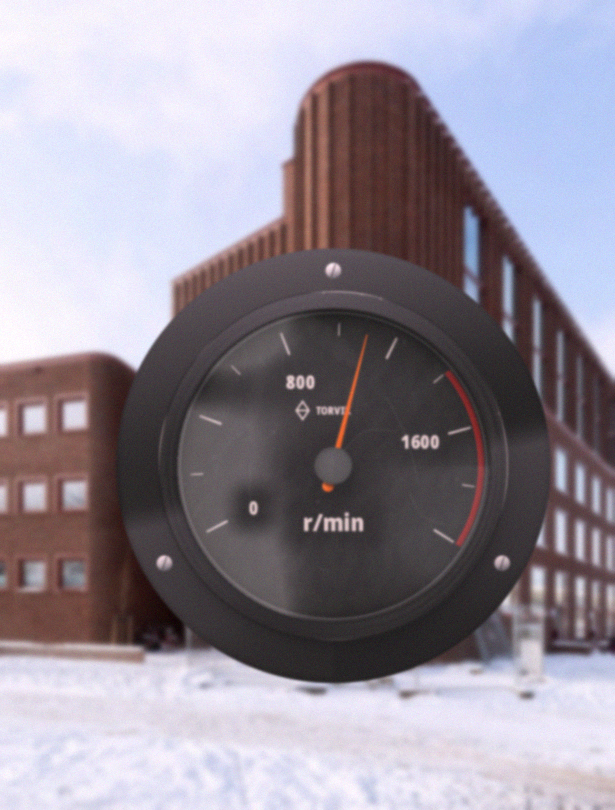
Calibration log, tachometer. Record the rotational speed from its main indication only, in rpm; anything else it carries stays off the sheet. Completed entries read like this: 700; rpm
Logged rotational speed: 1100; rpm
